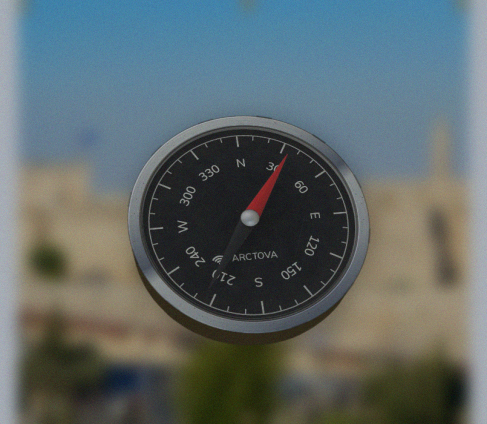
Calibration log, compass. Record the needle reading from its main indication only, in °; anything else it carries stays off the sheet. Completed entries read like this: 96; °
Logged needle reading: 35; °
